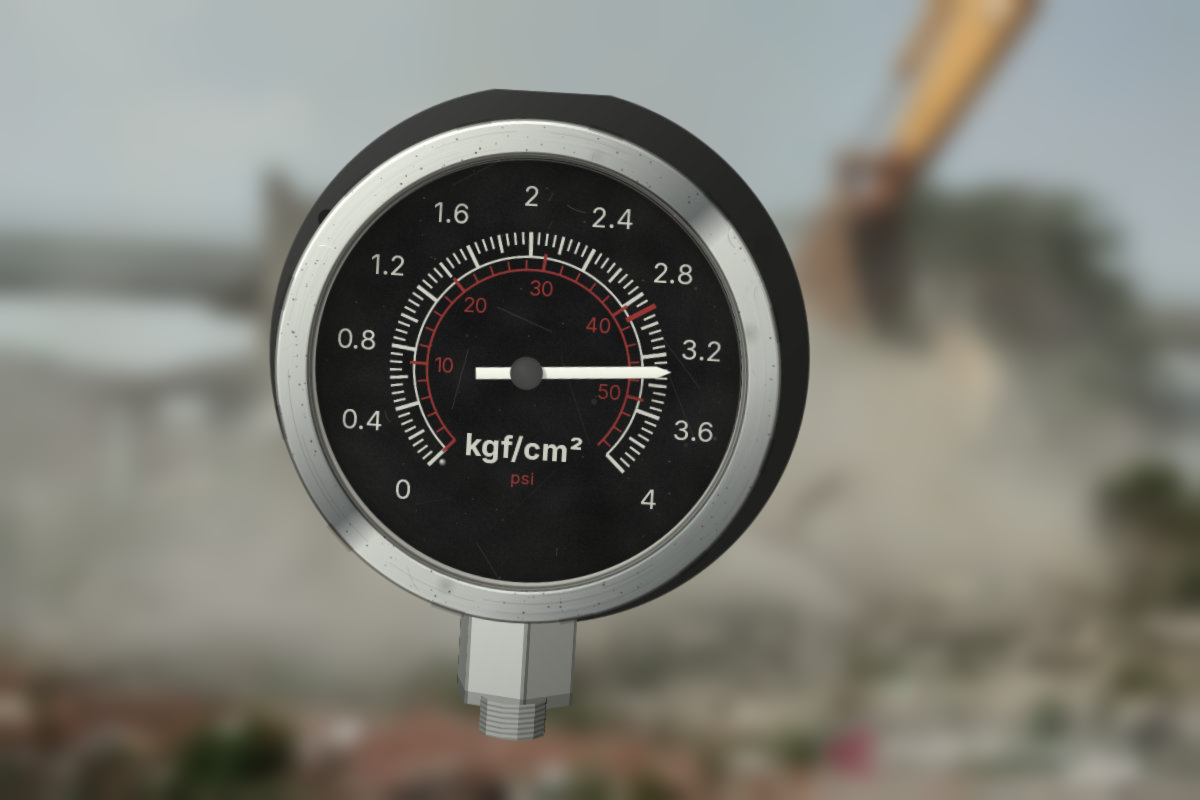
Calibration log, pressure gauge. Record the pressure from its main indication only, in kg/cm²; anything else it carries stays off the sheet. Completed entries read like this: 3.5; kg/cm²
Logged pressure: 3.3; kg/cm²
